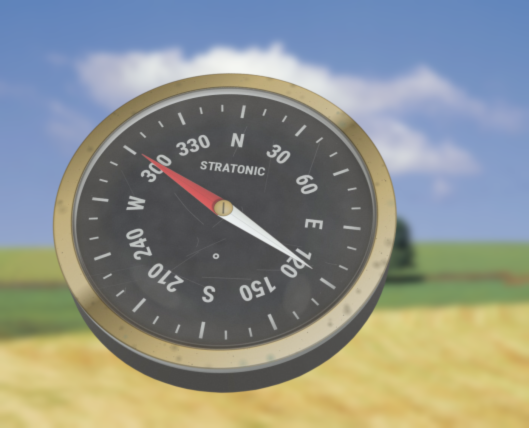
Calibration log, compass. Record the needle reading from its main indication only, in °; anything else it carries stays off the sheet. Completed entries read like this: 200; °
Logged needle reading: 300; °
